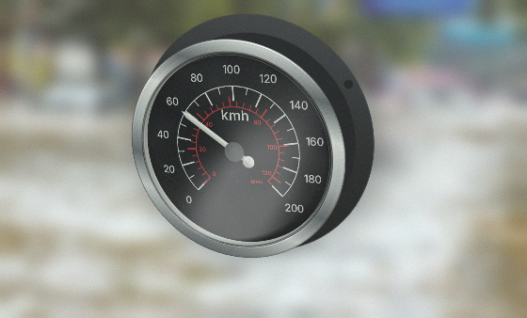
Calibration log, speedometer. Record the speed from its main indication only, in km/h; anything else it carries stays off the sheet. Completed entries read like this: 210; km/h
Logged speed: 60; km/h
